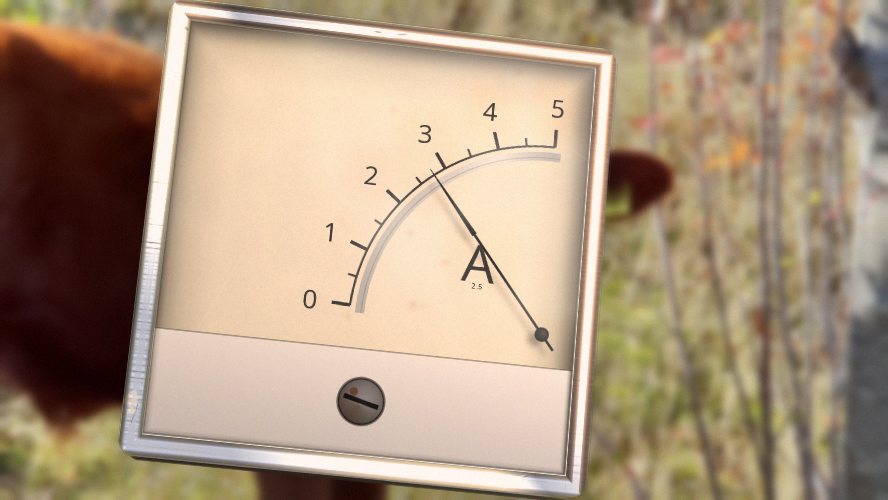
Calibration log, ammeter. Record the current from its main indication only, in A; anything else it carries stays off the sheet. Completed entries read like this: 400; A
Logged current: 2.75; A
